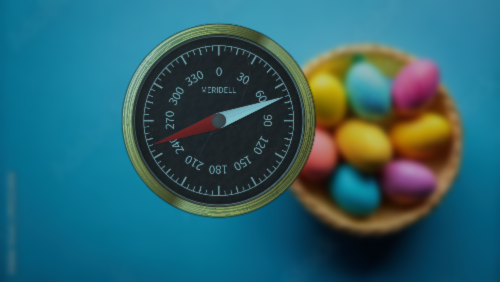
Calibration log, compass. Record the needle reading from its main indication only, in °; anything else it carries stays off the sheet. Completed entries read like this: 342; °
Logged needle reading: 250; °
